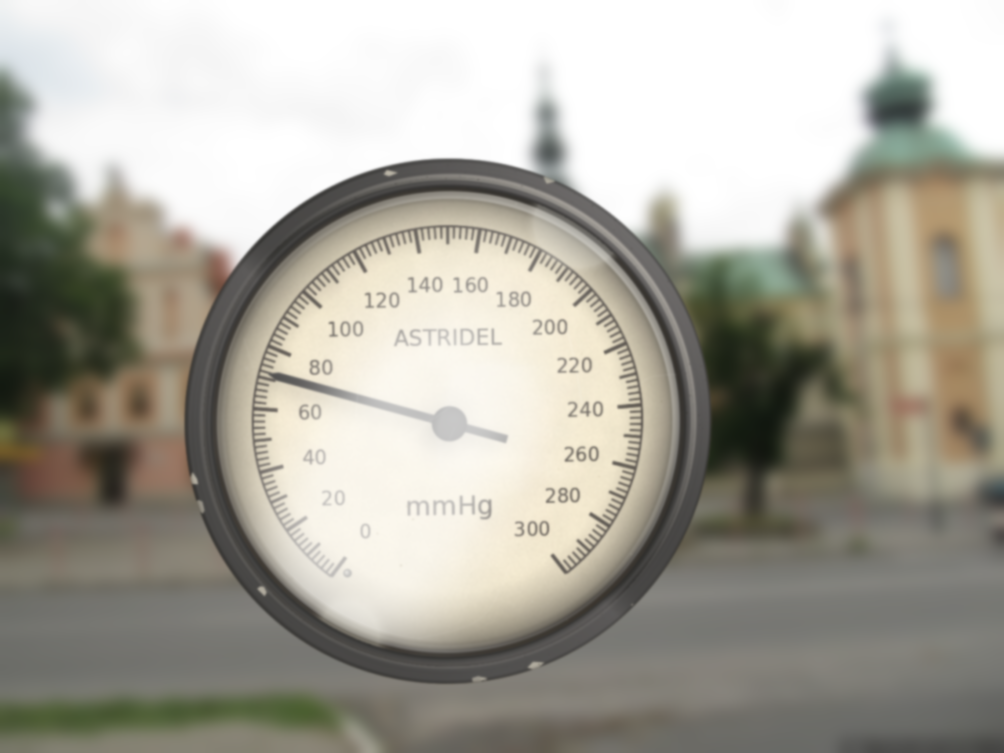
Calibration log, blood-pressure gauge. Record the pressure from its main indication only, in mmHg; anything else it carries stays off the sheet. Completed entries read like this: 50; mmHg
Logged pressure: 72; mmHg
